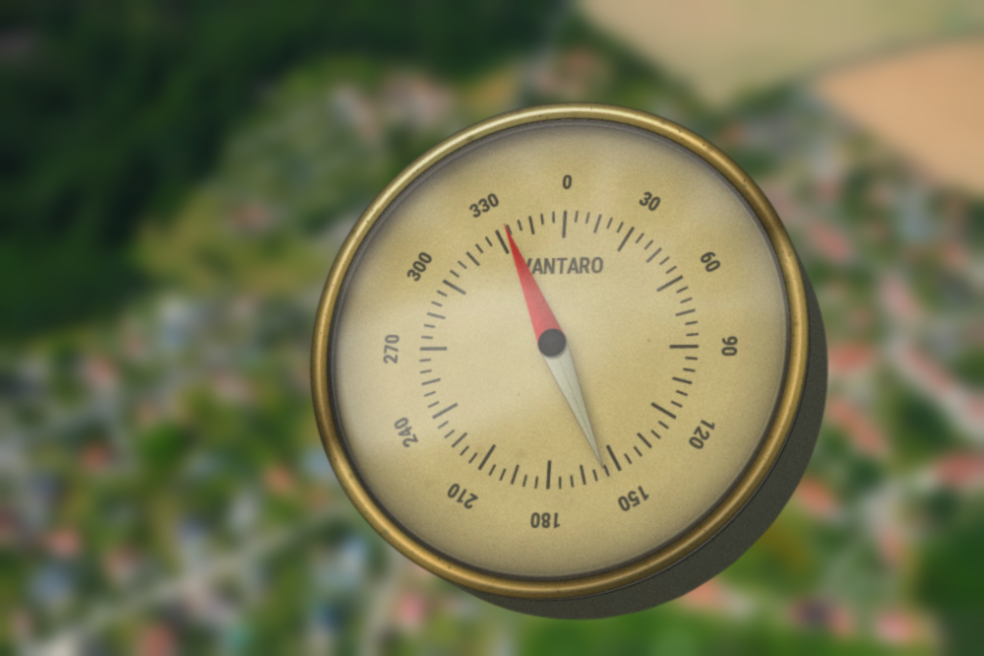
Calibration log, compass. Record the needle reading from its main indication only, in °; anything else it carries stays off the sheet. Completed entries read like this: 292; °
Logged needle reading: 335; °
